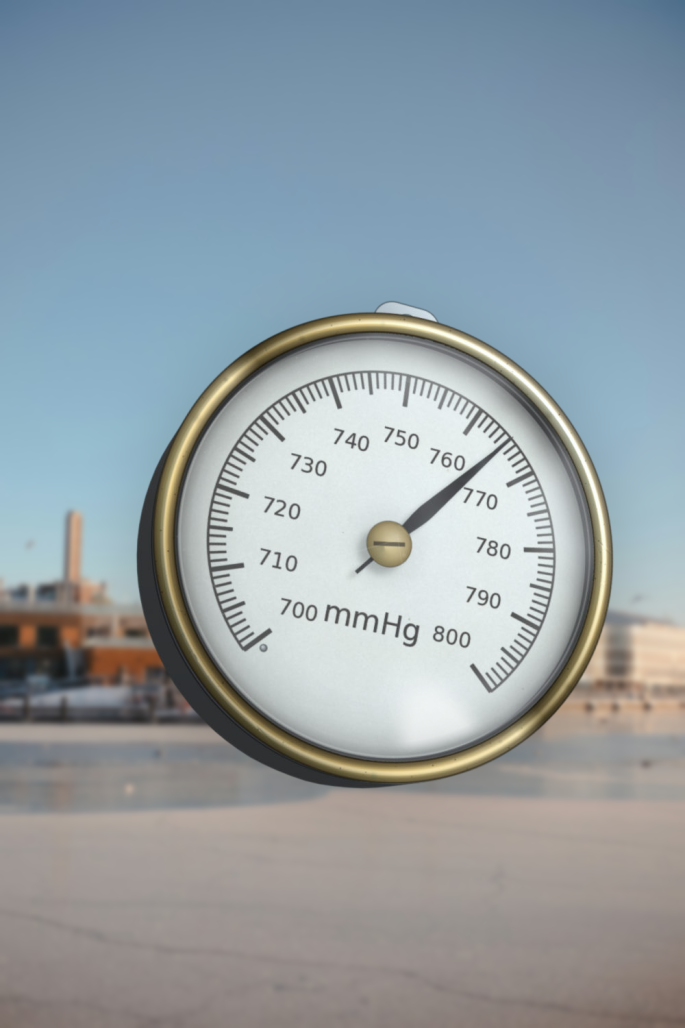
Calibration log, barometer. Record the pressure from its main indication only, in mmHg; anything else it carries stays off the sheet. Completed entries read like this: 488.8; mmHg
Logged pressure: 765; mmHg
